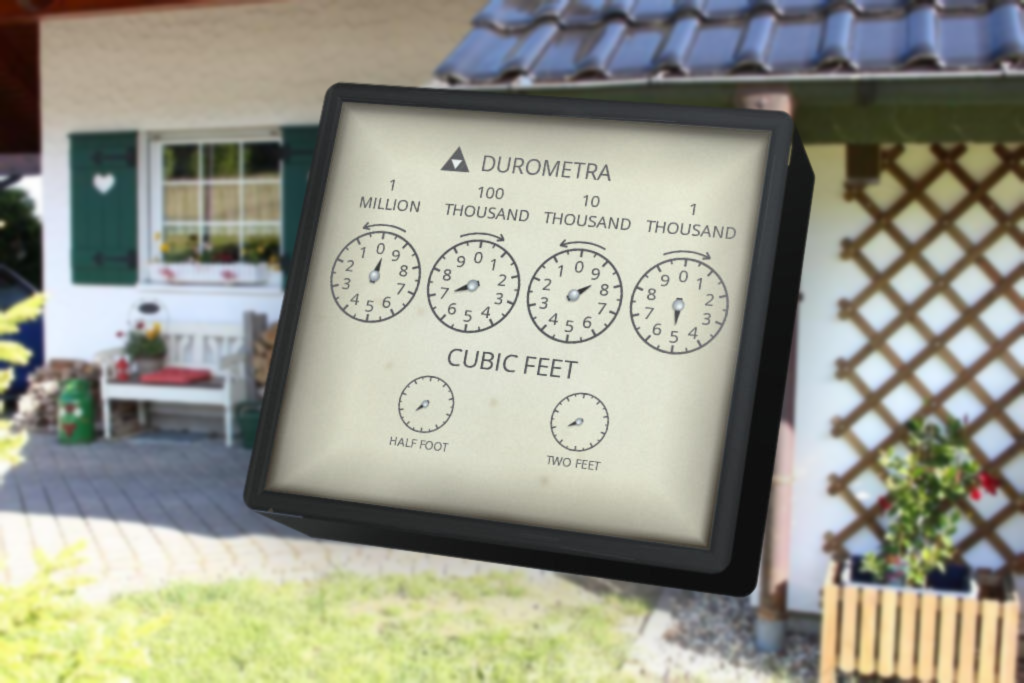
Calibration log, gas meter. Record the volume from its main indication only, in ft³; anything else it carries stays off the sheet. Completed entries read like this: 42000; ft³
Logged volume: 968500; ft³
